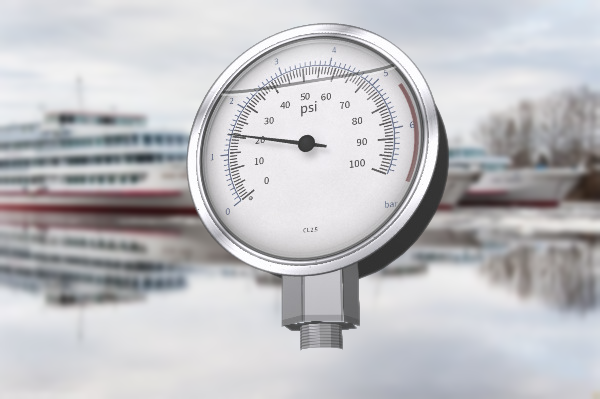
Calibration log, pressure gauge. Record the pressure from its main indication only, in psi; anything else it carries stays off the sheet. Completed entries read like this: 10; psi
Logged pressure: 20; psi
